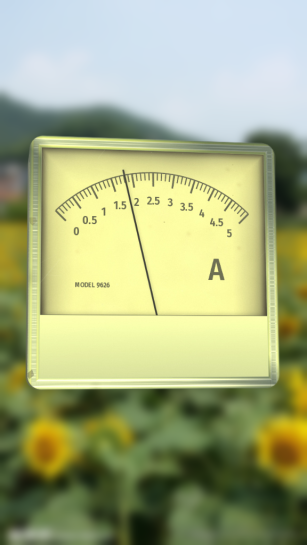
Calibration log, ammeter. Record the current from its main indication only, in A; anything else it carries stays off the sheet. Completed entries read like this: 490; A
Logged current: 1.8; A
